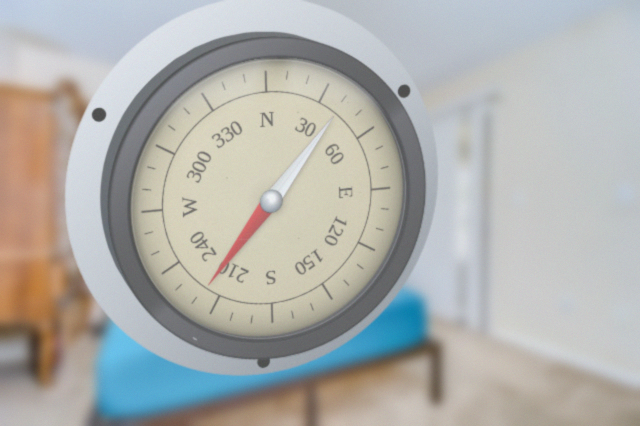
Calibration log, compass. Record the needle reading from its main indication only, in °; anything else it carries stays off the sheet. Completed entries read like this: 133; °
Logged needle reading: 220; °
